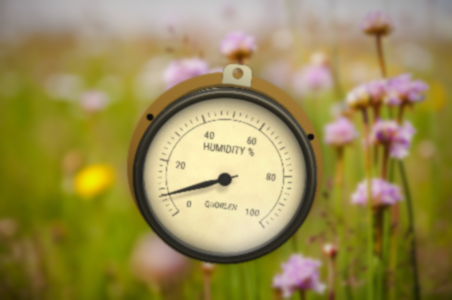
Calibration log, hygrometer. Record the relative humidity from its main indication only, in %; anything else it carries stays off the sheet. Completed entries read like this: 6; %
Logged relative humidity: 8; %
